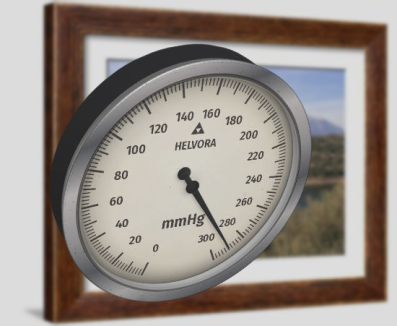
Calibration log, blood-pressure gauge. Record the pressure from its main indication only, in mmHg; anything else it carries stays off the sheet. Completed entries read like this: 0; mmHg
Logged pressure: 290; mmHg
